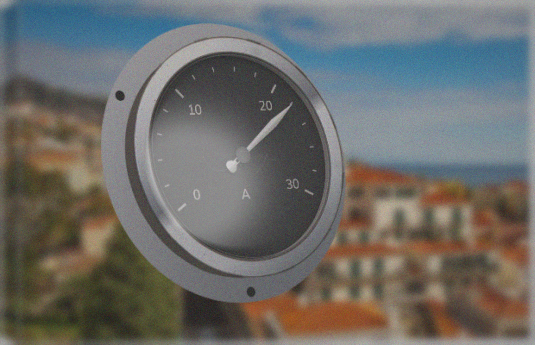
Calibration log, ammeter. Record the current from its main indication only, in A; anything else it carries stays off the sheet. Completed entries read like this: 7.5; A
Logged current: 22; A
